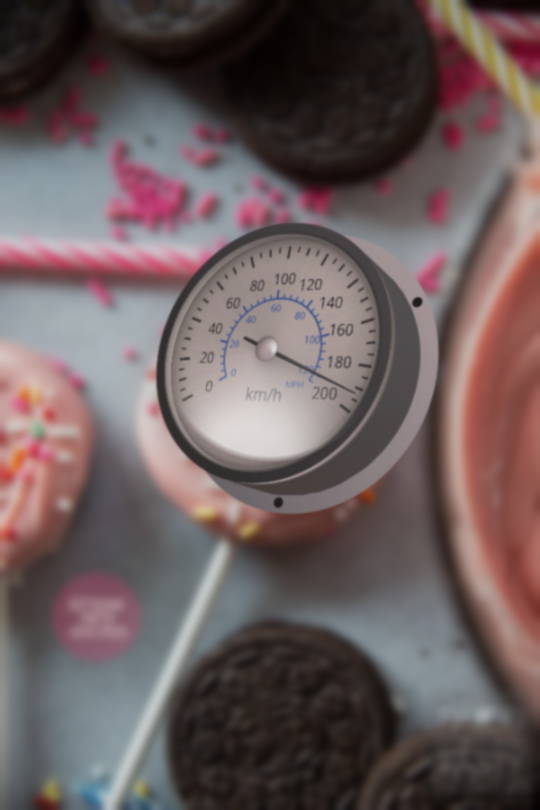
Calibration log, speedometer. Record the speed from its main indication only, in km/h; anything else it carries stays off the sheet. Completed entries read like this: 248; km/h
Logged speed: 192.5; km/h
